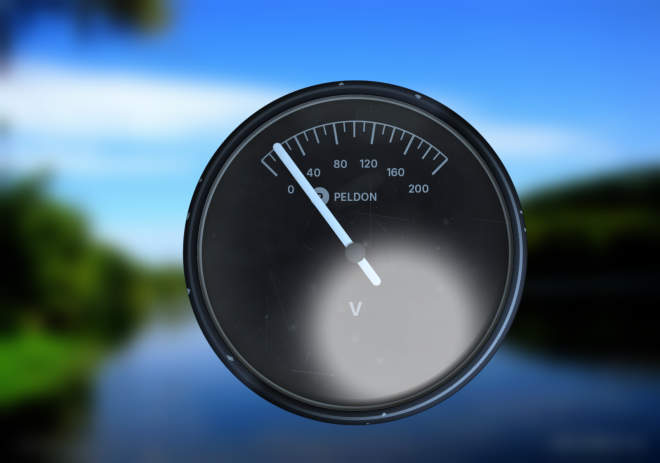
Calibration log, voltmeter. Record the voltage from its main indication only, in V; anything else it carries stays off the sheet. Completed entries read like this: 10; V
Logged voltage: 20; V
